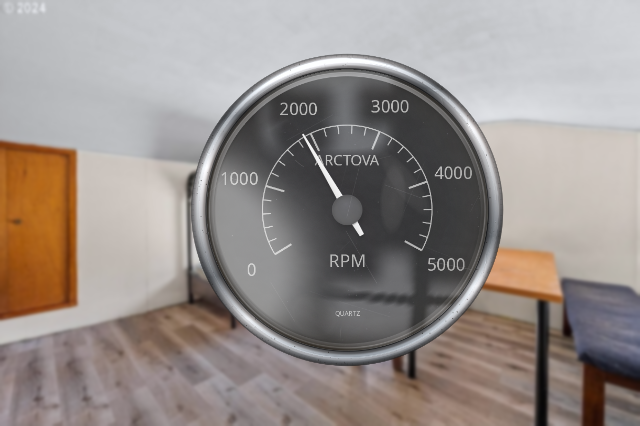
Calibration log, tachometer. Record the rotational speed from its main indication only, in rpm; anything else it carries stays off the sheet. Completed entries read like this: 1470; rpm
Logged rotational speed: 1900; rpm
